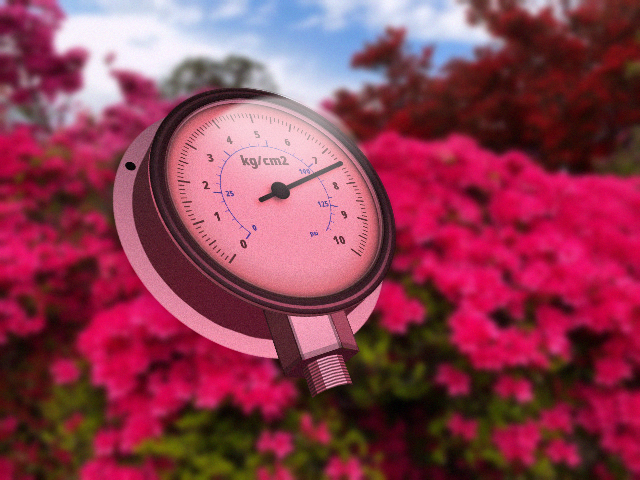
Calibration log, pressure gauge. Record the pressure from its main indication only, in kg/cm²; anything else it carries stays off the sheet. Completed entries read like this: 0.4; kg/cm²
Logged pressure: 7.5; kg/cm²
